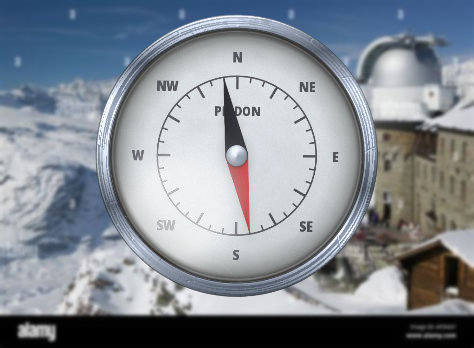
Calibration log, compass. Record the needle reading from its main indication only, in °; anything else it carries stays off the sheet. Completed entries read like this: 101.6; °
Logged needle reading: 170; °
